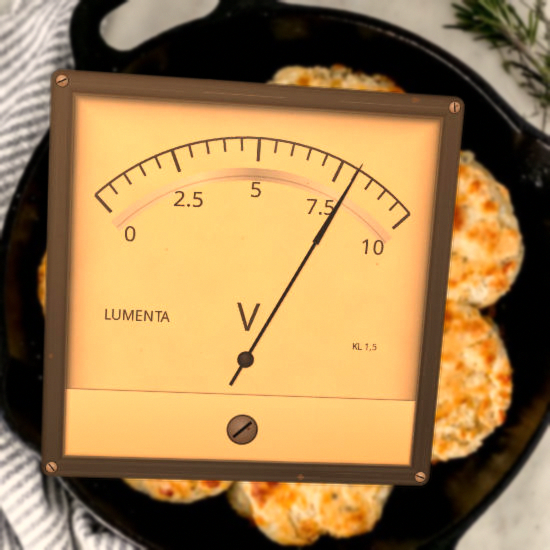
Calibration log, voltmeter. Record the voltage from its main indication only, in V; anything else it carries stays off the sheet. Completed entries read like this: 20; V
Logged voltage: 8; V
